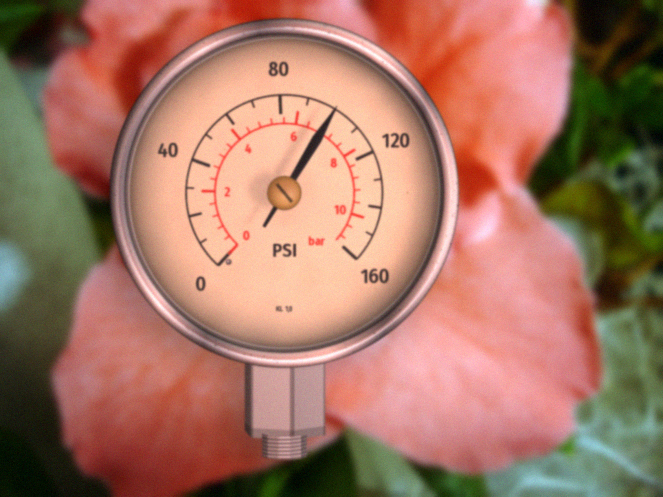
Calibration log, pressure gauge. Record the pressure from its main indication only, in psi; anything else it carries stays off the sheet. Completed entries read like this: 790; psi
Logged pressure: 100; psi
